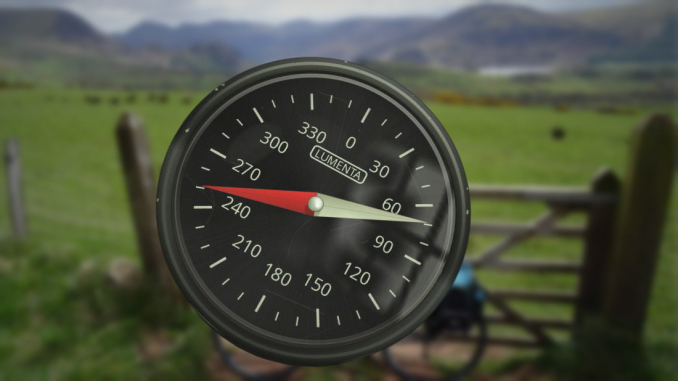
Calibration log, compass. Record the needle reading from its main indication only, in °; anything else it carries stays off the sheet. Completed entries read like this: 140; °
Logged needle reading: 250; °
